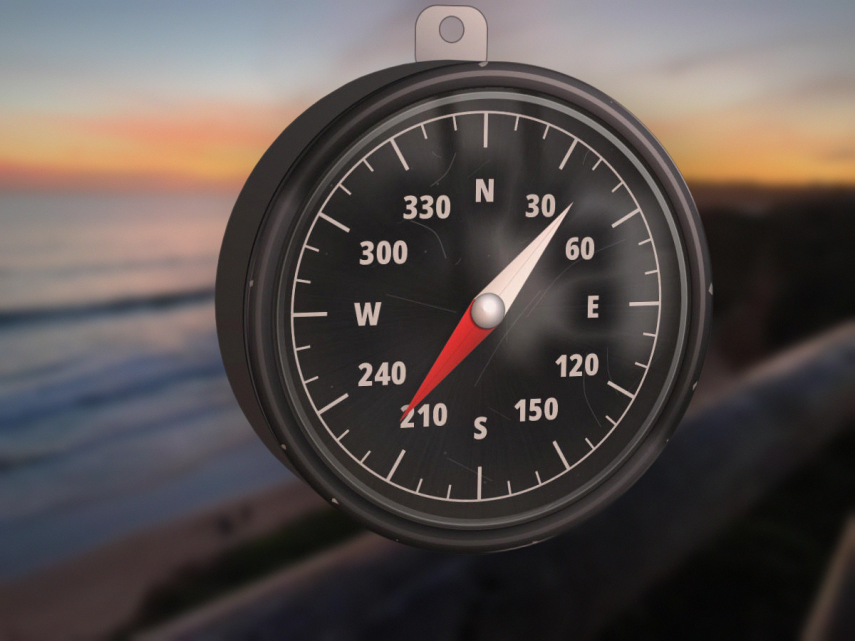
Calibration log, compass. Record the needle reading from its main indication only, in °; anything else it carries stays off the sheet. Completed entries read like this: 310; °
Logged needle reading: 220; °
